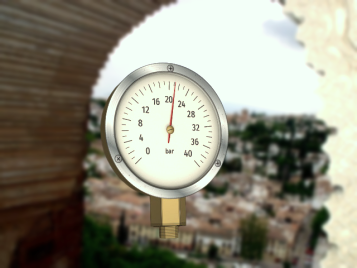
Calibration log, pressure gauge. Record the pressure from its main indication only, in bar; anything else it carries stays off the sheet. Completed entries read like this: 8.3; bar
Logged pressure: 21; bar
